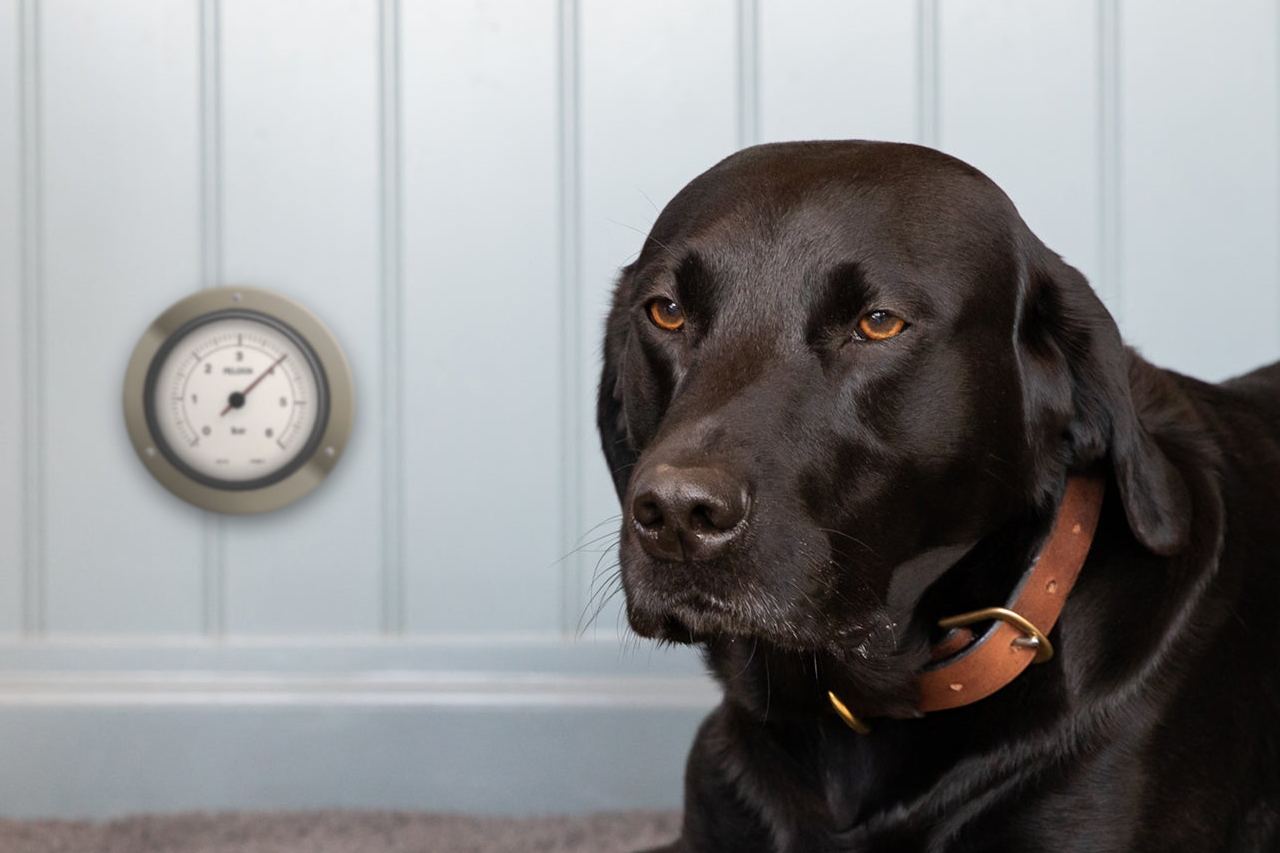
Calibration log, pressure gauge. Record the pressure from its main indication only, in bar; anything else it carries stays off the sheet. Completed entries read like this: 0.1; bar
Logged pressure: 4; bar
